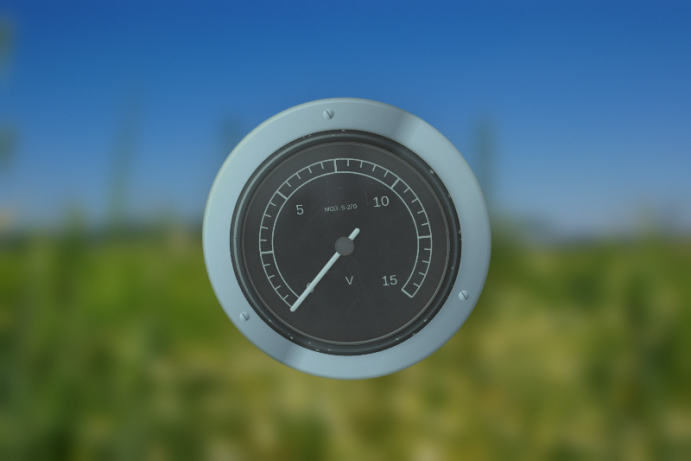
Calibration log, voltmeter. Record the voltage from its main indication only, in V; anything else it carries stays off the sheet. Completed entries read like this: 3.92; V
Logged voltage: 0; V
